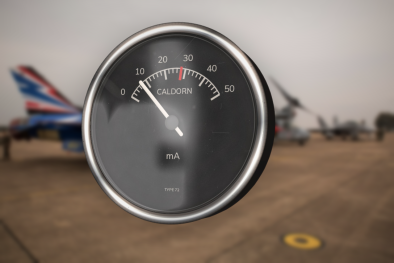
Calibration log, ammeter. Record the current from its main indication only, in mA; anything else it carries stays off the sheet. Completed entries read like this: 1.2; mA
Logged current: 8; mA
